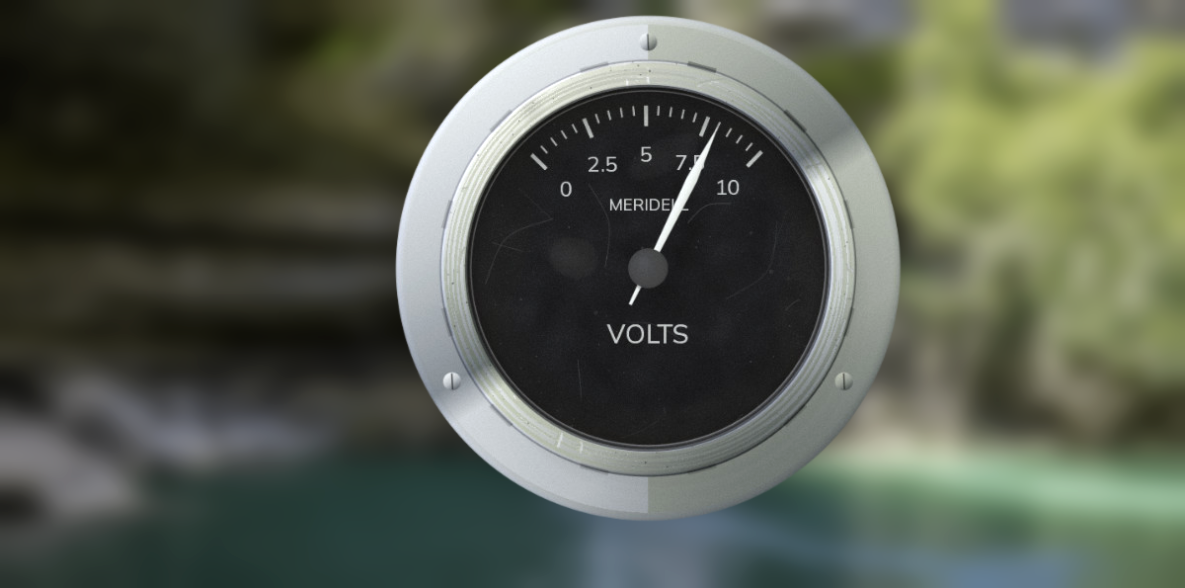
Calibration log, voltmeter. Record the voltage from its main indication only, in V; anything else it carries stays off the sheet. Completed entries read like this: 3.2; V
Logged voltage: 8; V
